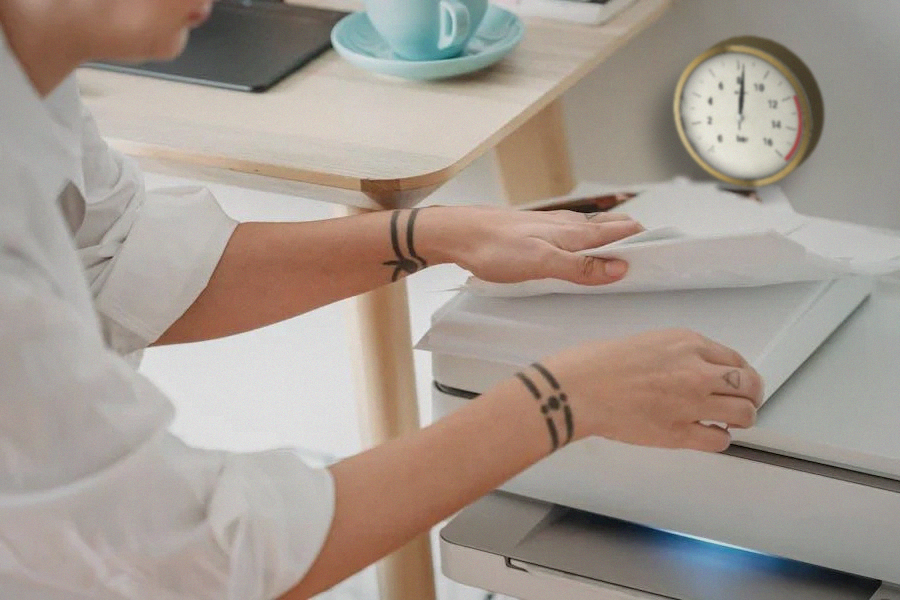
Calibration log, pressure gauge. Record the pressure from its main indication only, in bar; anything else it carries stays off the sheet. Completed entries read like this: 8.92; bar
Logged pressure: 8.5; bar
